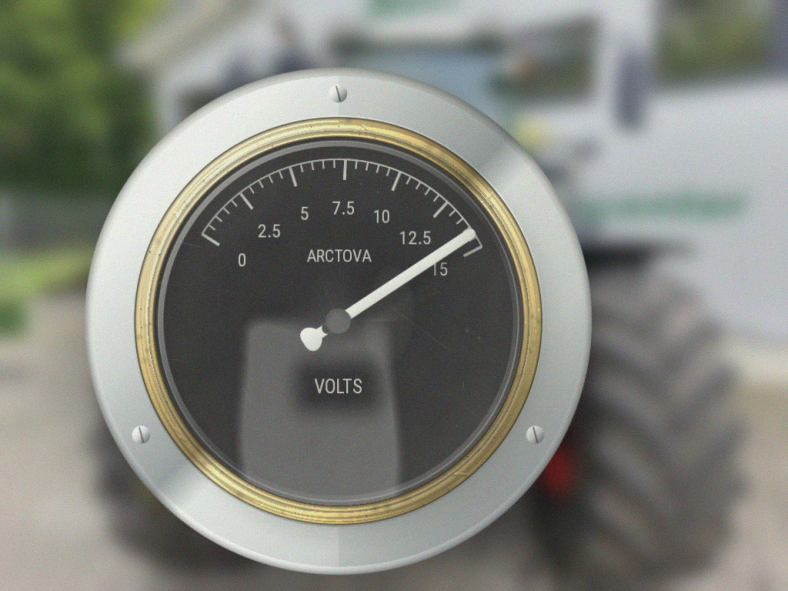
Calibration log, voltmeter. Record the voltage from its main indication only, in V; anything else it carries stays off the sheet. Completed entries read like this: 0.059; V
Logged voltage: 14.25; V
